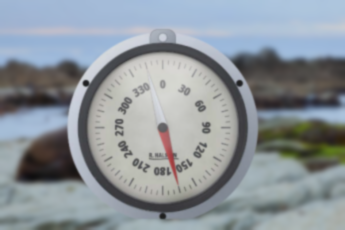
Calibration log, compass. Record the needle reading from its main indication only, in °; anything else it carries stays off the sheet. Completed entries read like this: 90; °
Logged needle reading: 165; °
